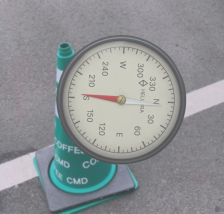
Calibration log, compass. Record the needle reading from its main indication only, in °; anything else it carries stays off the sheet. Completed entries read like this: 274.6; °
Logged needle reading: 185; °
